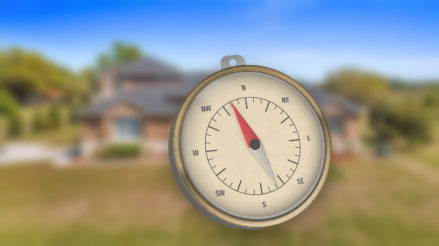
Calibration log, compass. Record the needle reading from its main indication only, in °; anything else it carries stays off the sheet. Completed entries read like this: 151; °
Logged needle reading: 340; °
